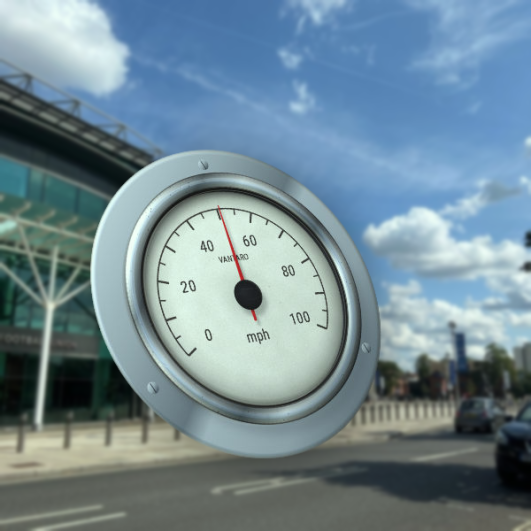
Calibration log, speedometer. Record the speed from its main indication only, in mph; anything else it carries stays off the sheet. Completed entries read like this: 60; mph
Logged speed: 50; mph
